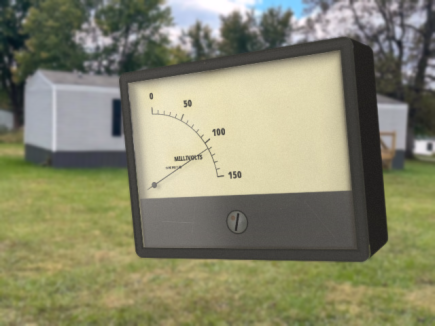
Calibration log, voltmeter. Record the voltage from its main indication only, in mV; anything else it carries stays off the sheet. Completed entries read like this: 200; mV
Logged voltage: 110; mV
